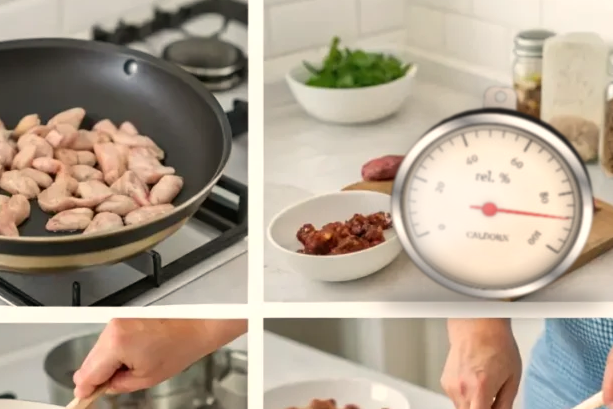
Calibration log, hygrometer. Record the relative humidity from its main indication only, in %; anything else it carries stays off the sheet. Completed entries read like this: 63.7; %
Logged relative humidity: 88; %
